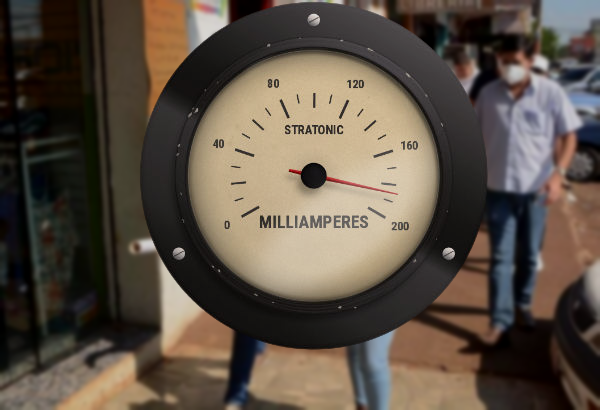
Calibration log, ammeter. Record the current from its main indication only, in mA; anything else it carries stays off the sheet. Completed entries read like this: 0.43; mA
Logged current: 185; mA
